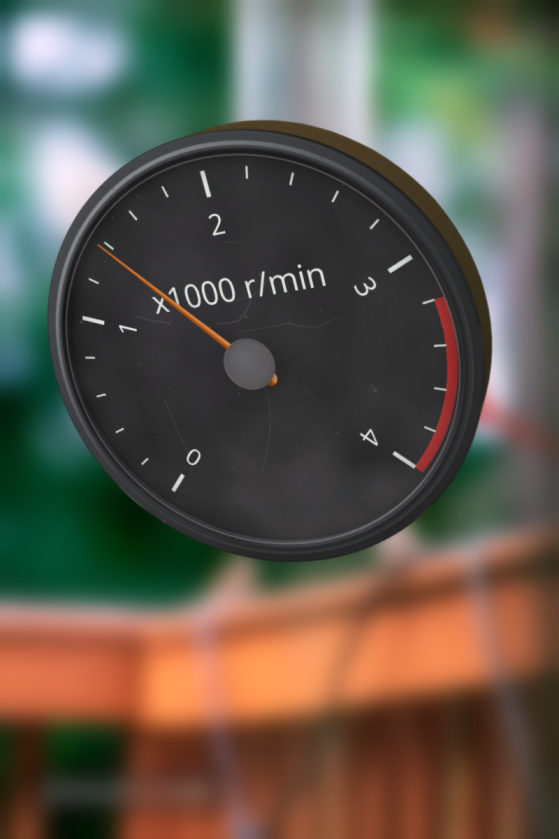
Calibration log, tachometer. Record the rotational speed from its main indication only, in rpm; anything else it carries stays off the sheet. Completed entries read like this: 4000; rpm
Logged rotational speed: 1400; rpm
